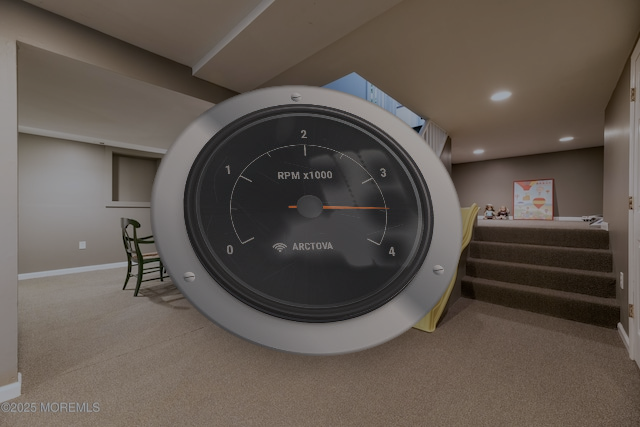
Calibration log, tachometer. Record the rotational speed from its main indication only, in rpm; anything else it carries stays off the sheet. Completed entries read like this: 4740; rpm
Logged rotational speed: 3500; rpm
